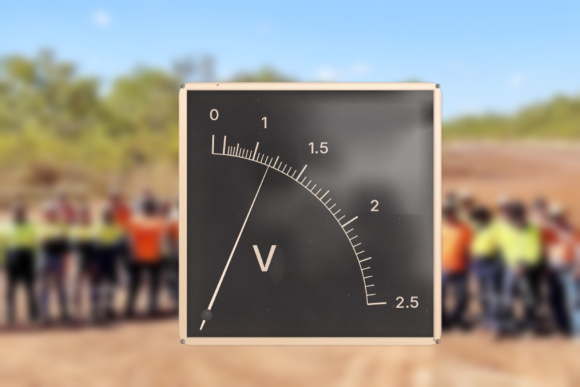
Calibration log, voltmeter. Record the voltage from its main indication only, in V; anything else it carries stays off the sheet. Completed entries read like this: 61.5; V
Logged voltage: 1.2; V
